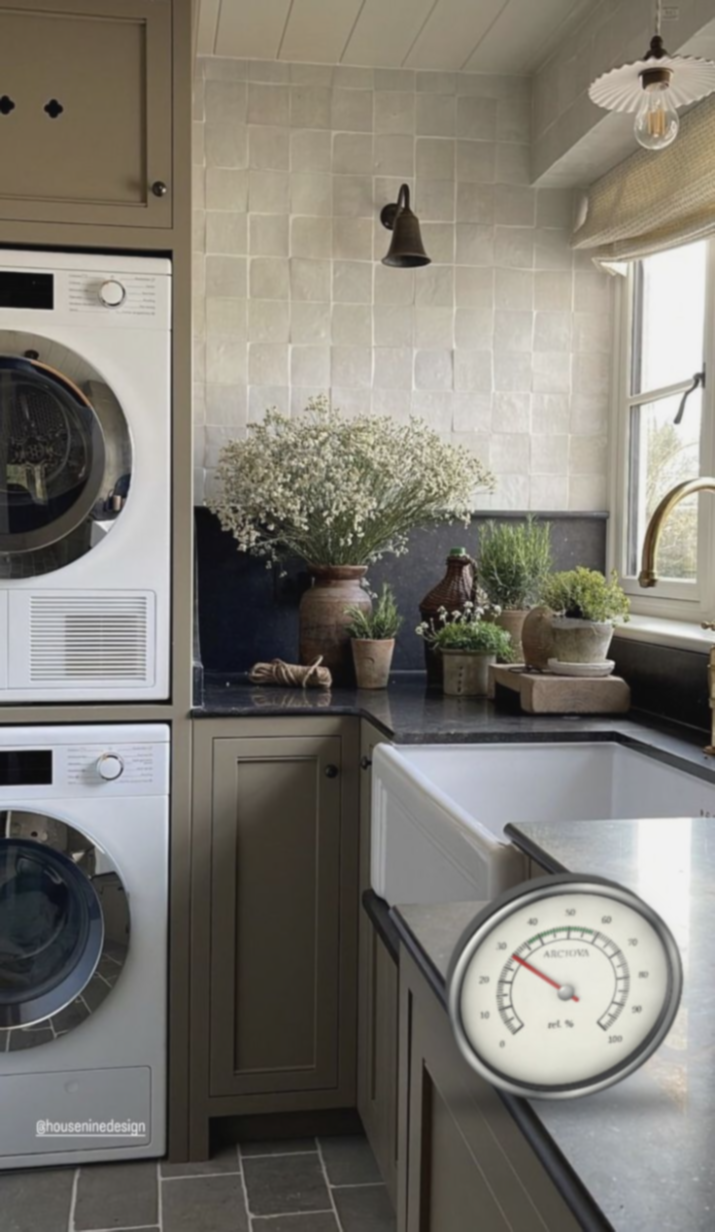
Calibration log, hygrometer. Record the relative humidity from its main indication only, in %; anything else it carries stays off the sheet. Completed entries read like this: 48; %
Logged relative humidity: 30; %
